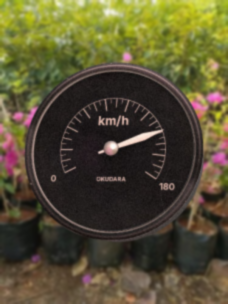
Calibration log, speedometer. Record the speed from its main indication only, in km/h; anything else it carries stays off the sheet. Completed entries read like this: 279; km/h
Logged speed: 140; km/h
